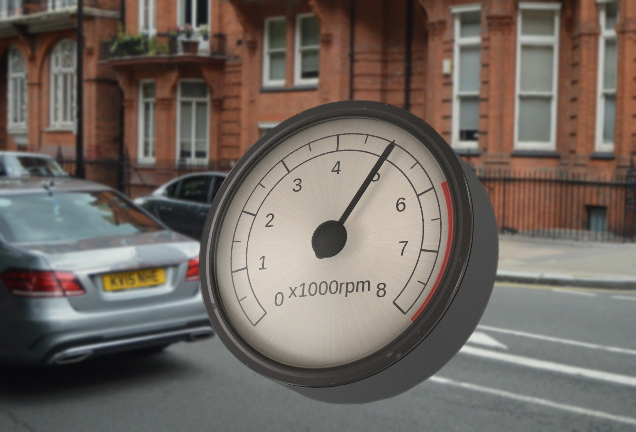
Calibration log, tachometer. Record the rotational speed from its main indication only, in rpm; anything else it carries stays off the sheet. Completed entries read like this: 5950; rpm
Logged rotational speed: 5000; rpm
